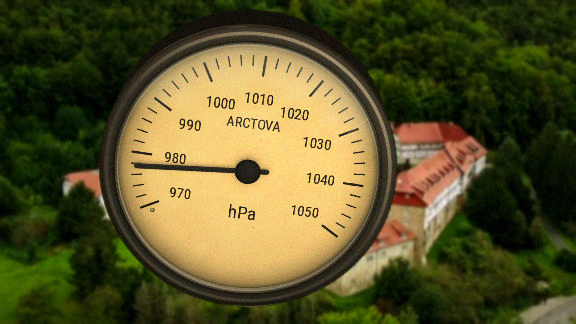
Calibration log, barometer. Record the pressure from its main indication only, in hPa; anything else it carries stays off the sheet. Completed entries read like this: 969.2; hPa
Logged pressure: 978; hPa
